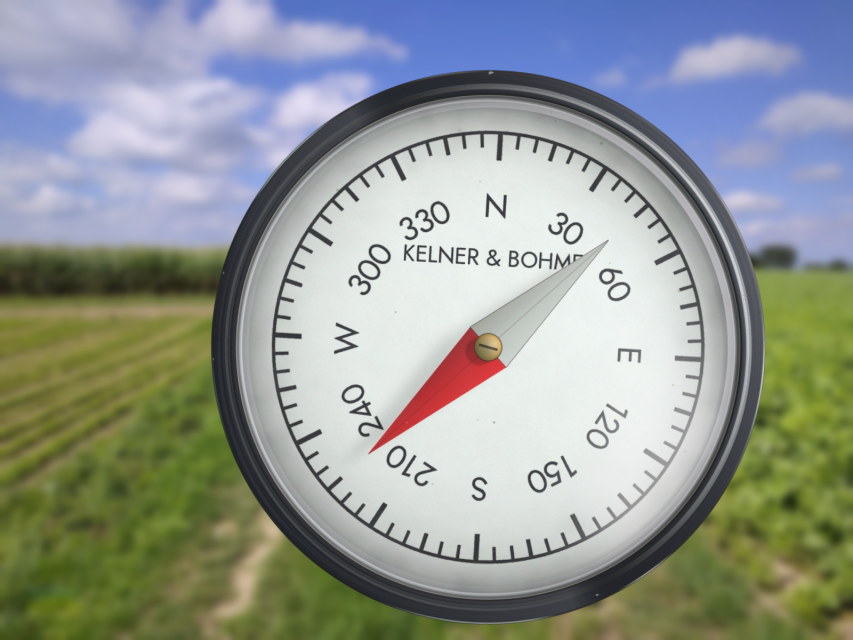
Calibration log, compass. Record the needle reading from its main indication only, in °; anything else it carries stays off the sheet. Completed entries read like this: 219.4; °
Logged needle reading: 225; °
